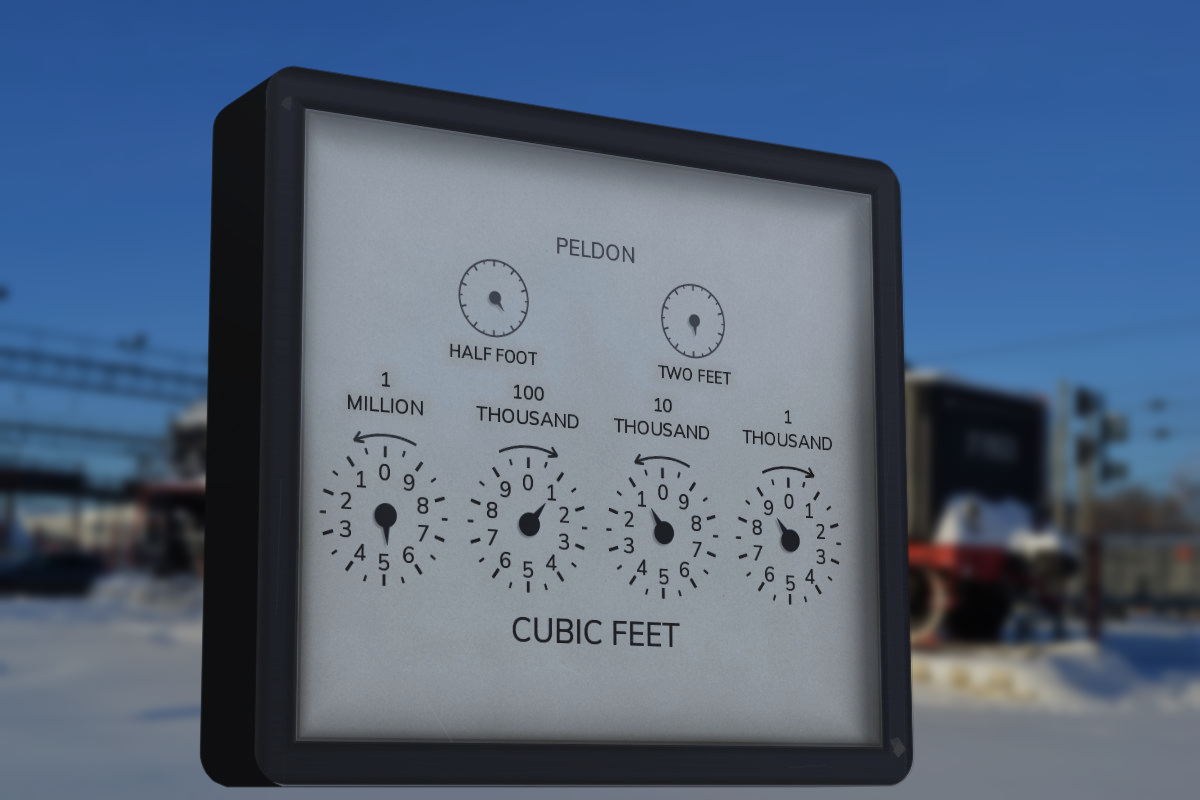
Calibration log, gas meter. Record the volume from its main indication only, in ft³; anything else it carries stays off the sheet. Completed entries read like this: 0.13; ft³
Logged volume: 510900; ft³
